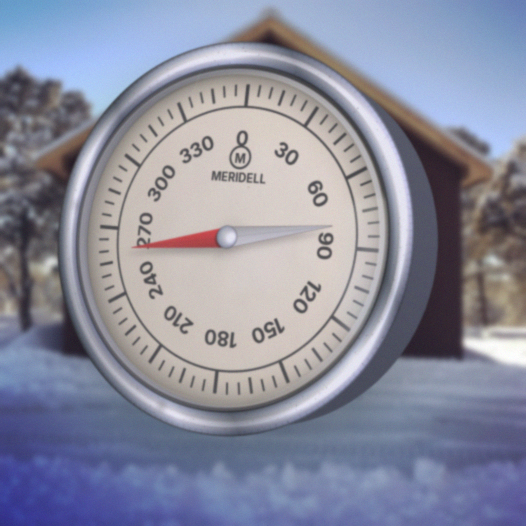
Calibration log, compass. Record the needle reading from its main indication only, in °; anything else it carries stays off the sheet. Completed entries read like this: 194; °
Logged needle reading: 260; °
